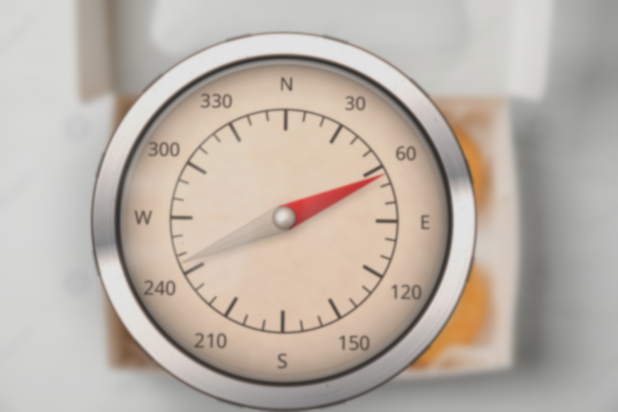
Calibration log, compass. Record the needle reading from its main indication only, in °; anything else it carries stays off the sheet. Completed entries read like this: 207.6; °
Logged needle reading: 65; °
